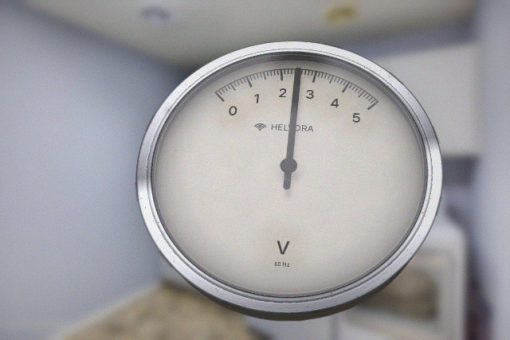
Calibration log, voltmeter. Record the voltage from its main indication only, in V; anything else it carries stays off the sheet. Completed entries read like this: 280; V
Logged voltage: 2.5; V
